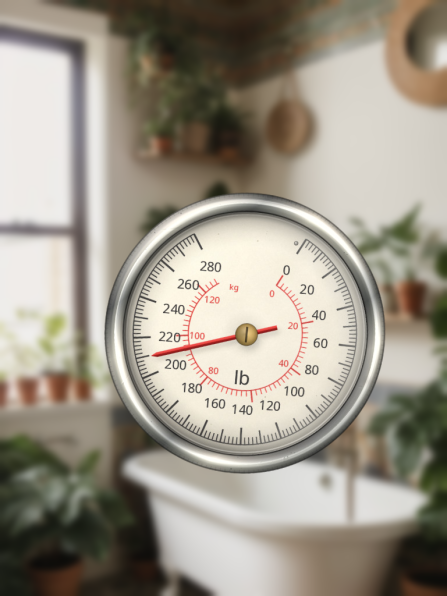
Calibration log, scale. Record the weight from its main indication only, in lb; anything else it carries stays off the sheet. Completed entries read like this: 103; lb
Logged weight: 210; lb
